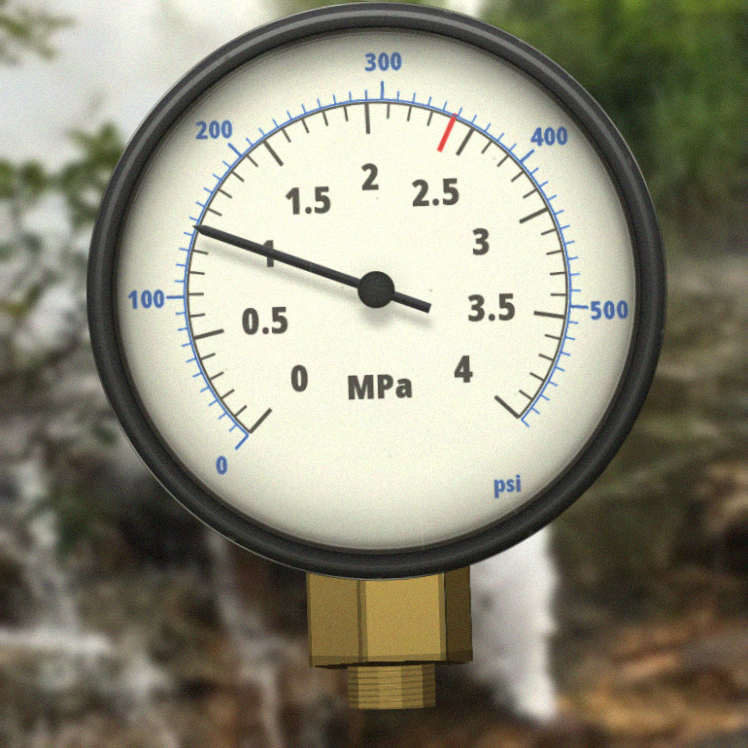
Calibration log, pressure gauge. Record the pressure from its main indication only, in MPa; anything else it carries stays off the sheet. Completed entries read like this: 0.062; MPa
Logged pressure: 1; MPa
